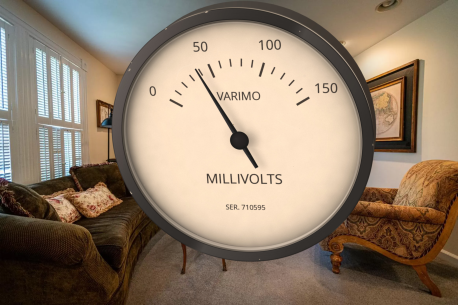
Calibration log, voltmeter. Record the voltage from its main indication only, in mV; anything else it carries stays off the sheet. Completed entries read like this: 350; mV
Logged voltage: 40; mV
